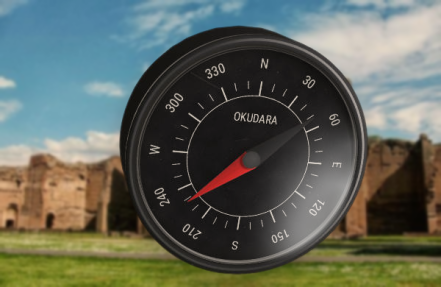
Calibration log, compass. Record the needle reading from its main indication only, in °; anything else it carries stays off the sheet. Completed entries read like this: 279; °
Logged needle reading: 230; °
